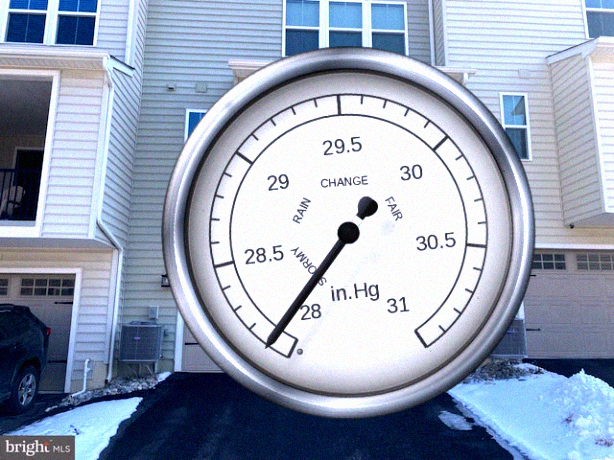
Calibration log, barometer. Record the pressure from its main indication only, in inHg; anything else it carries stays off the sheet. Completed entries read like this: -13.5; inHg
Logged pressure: 28.1; inHg
